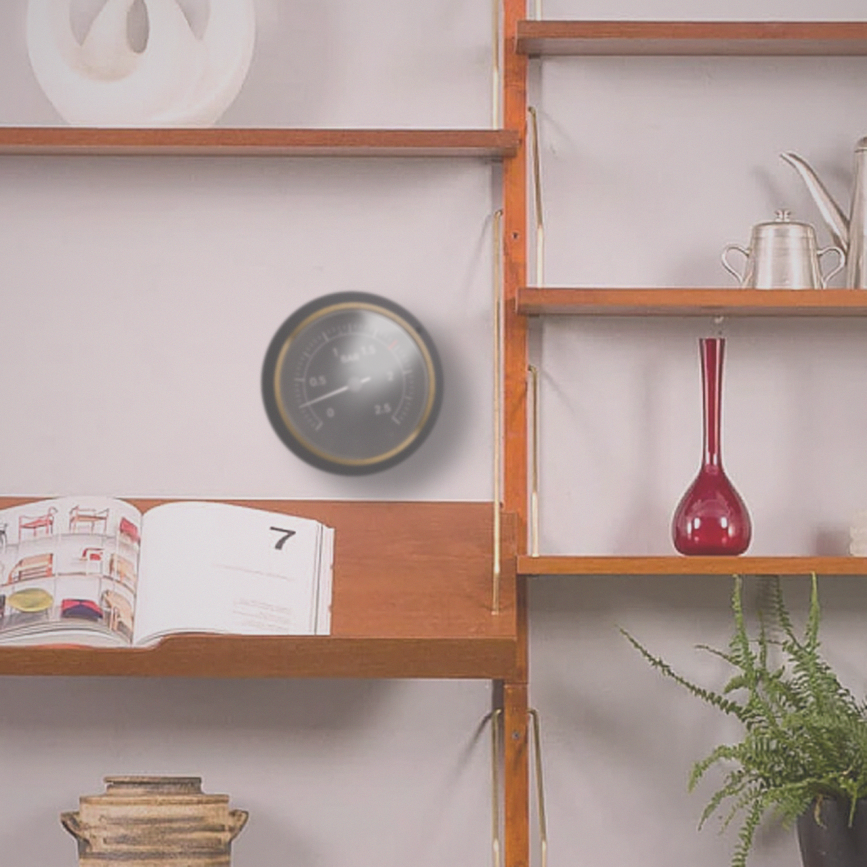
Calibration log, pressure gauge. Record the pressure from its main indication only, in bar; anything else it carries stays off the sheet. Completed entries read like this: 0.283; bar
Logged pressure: 0.25; bar
